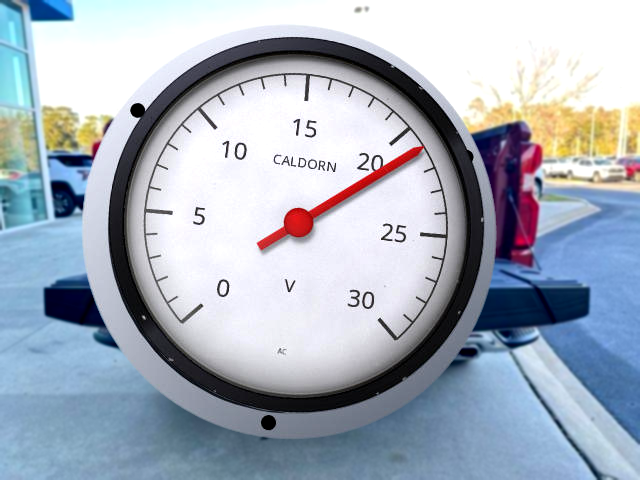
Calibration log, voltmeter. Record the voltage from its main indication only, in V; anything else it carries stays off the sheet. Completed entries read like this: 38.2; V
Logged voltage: 21; V
